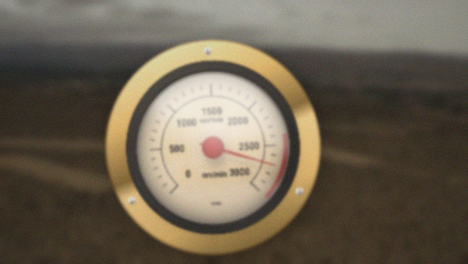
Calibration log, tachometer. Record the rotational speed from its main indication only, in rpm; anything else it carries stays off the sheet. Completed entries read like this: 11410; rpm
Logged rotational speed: 2700; rpm
